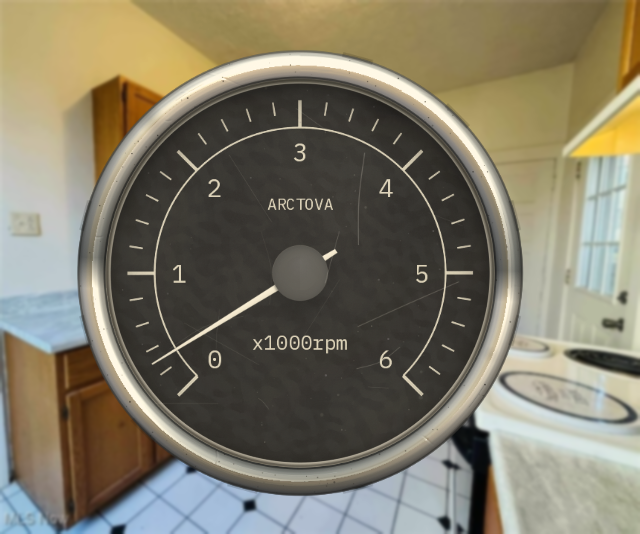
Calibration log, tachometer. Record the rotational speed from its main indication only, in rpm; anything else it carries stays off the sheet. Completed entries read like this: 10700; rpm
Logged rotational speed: 300; rpm
